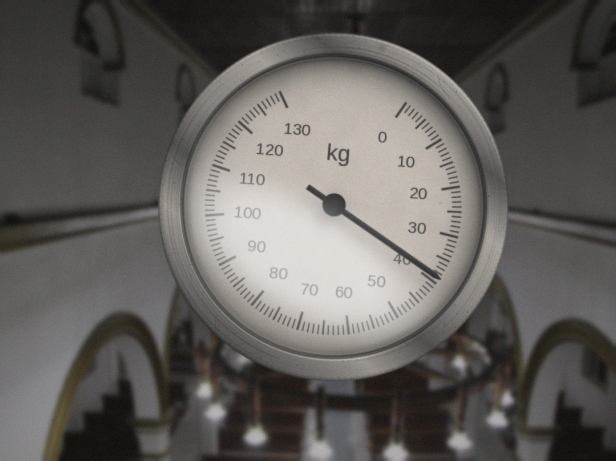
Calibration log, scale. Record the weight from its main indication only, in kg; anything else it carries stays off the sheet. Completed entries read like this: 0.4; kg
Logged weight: 39; kg
